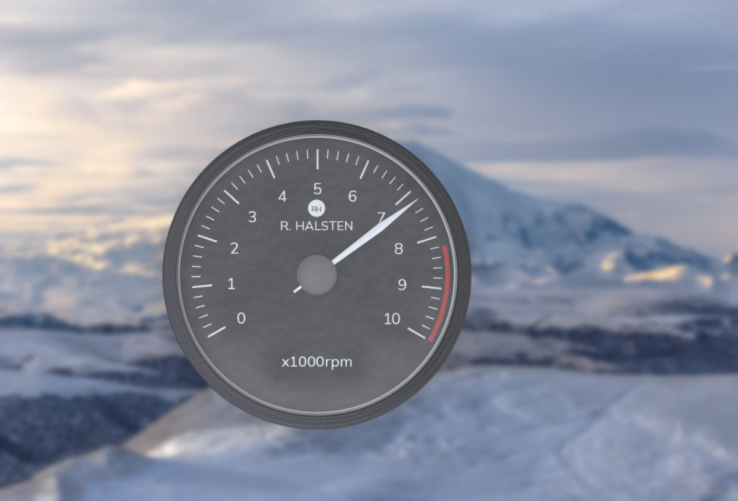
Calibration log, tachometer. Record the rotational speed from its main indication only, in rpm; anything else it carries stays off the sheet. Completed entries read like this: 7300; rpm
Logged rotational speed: 7200; rpm
